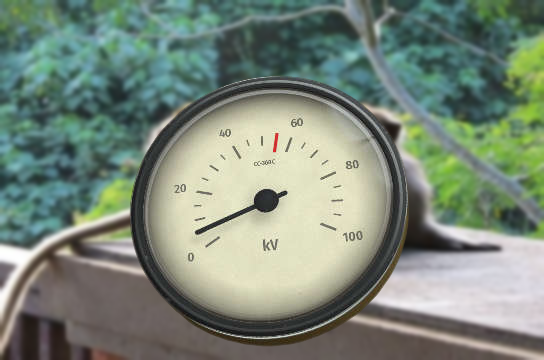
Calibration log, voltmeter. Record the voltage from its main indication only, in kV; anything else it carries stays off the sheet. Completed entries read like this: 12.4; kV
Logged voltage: 5; kV
